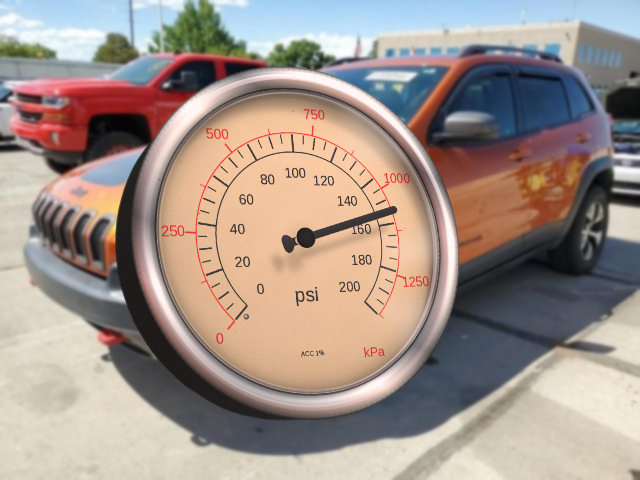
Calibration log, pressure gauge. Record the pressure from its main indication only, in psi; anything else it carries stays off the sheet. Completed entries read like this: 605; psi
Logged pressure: 155; psi
